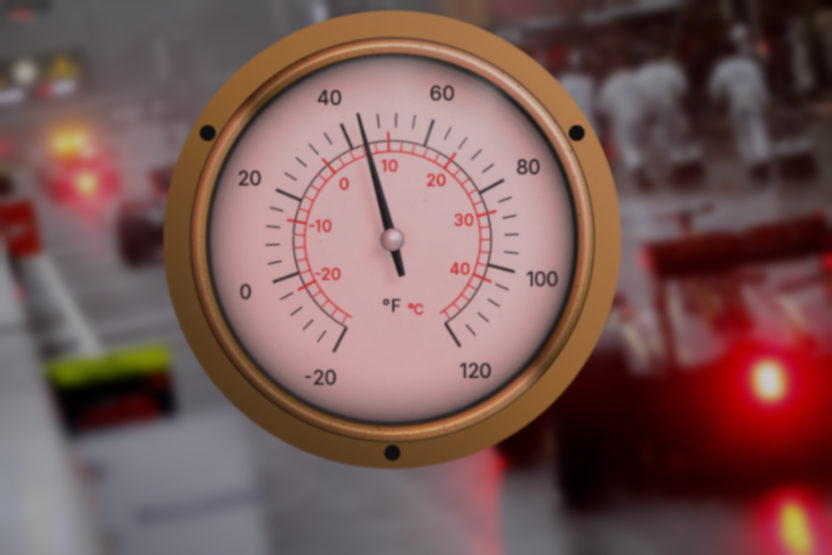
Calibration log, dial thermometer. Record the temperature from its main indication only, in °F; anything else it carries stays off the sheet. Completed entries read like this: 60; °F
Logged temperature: 44; °F
